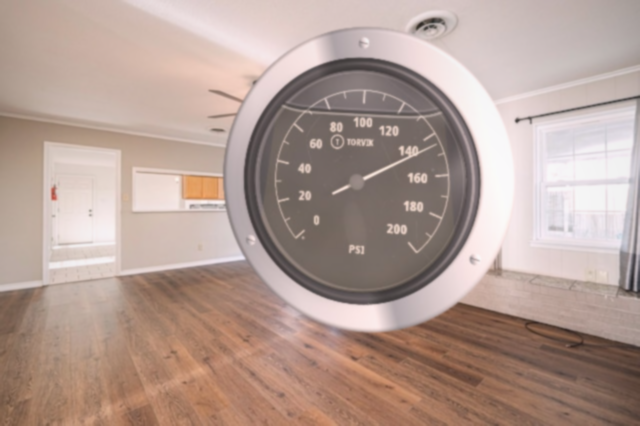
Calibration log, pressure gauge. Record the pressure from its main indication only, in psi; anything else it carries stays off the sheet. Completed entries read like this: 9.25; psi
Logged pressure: 145; psi
